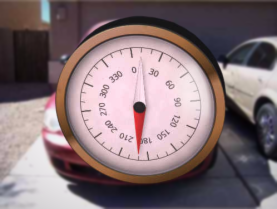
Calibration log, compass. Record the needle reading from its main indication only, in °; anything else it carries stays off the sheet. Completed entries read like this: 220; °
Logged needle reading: 190; °
